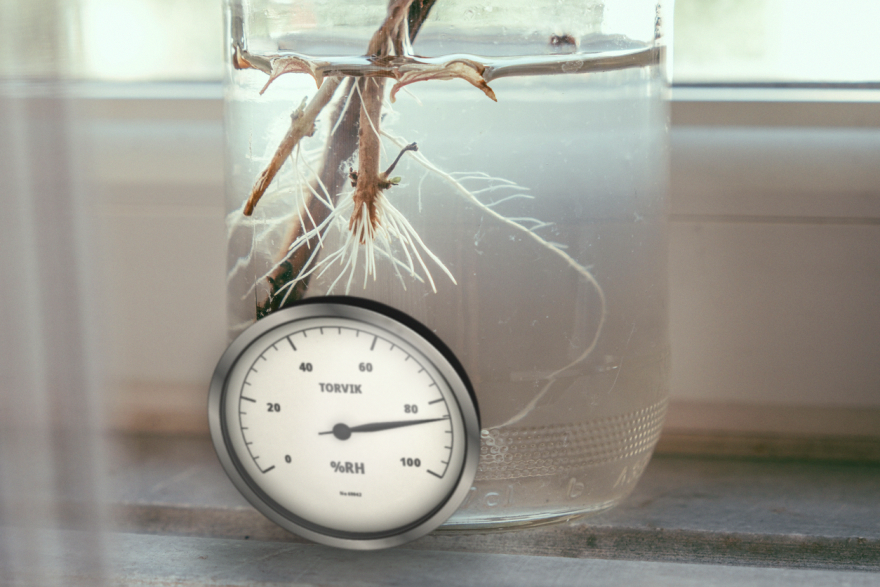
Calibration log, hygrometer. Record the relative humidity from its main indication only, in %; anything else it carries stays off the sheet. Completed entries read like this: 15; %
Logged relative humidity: 84; %
